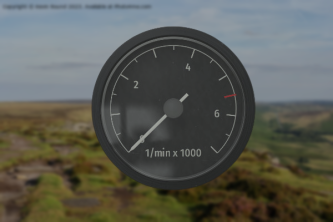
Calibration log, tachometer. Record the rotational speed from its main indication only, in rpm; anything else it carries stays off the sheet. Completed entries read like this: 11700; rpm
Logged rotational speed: 0; rpm
